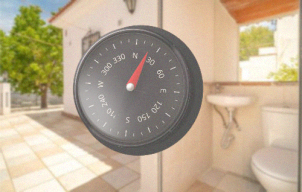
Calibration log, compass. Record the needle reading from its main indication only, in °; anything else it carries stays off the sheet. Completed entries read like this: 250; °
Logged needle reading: 20; °
